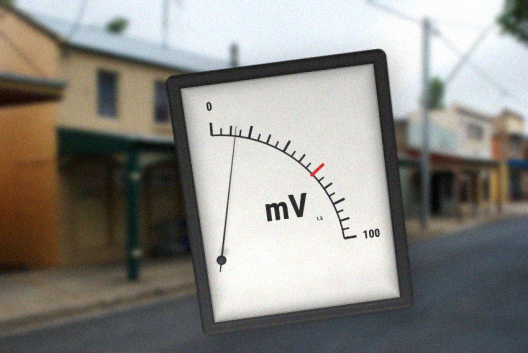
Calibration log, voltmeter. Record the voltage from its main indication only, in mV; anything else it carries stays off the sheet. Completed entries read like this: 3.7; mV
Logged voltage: 12.5; mV
